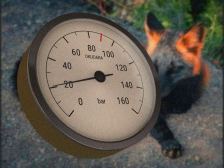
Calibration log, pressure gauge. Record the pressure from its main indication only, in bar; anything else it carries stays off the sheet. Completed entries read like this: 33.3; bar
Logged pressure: 20; bar
